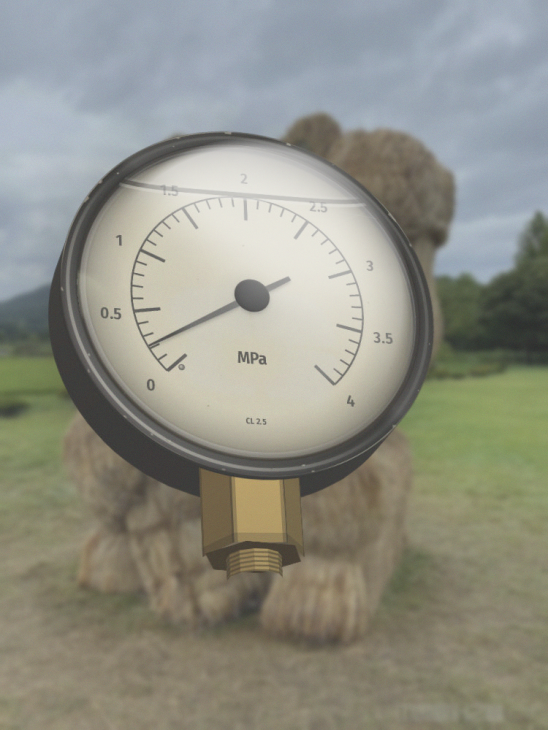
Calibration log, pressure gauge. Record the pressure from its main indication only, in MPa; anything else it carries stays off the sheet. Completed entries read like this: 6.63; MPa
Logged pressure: 0.2; MPa
